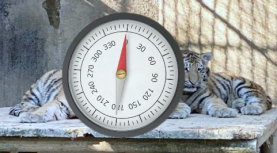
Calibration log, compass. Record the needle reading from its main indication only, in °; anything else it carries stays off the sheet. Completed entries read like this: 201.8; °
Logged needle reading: 0; °
